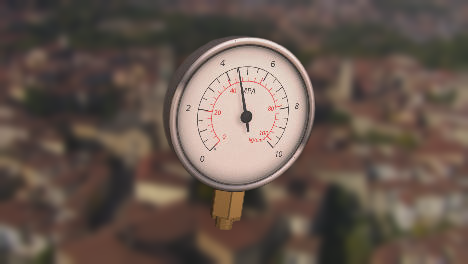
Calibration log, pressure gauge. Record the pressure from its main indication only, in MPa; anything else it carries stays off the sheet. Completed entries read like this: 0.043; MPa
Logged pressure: 4.5; MPa
